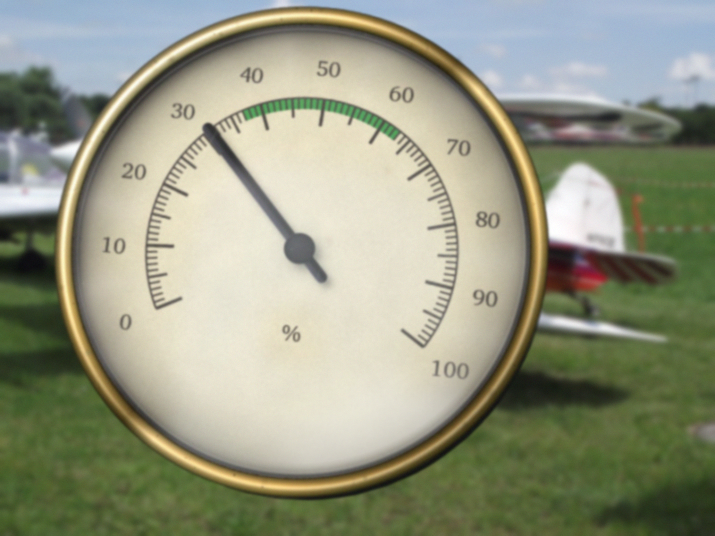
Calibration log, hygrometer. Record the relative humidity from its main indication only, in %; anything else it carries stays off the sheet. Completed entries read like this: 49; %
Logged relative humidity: 31; %
